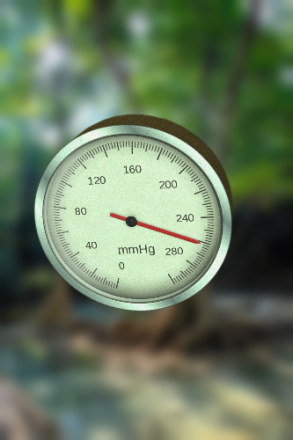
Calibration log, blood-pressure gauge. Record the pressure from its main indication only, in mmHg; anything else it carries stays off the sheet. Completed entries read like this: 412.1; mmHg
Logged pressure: 260; mmHg
